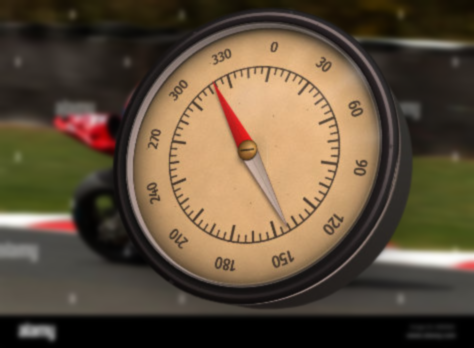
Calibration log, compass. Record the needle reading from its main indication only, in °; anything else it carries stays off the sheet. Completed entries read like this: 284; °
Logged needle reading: 320; °
